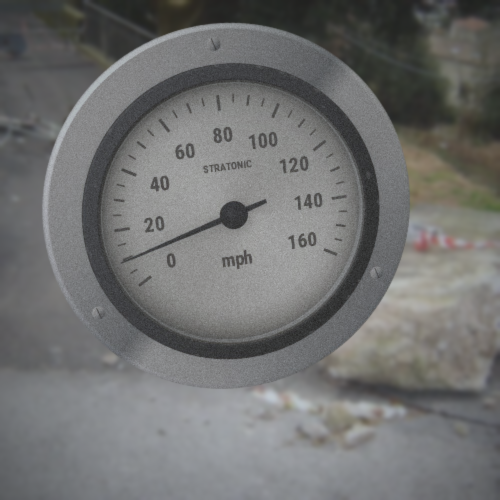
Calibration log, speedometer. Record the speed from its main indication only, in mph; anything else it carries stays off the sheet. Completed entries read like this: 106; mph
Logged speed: 10; mph
